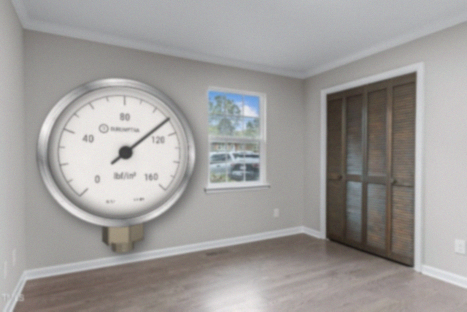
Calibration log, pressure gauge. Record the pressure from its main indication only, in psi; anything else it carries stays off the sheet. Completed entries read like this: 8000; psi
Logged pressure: 110; psi
